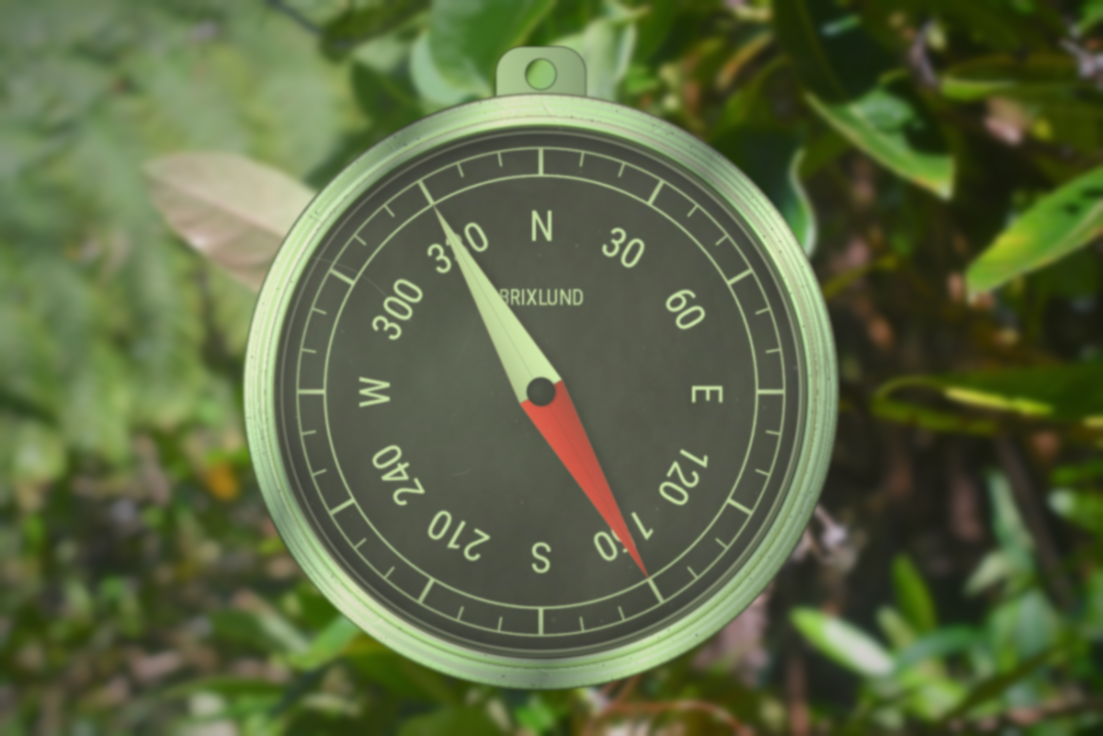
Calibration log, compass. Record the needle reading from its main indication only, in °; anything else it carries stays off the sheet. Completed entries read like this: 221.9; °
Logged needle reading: 150; °
